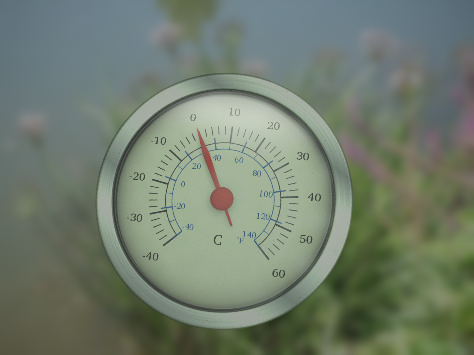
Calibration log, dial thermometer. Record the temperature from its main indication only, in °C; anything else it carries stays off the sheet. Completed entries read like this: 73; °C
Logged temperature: 0; °C
